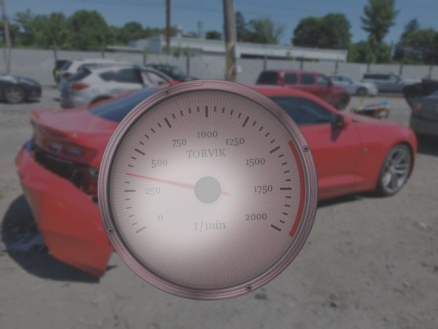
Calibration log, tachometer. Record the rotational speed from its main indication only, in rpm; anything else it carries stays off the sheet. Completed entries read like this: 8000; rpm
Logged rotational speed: 350; rpm
